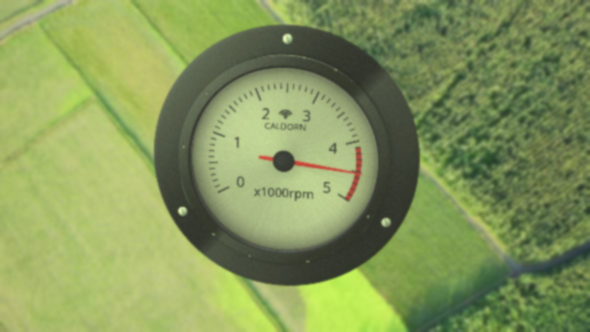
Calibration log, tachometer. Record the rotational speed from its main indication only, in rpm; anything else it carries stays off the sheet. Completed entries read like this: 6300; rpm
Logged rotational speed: 4500; rpm
